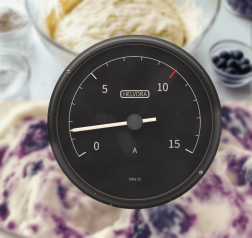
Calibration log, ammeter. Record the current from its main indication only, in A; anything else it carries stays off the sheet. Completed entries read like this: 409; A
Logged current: 1.5; A
